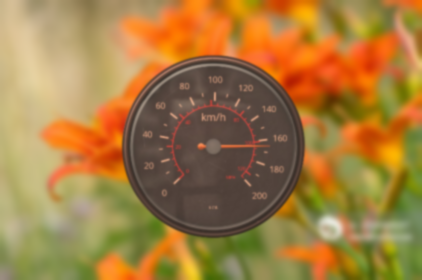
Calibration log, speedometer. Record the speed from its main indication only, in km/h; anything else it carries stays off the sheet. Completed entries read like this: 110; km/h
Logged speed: 165; km/h
